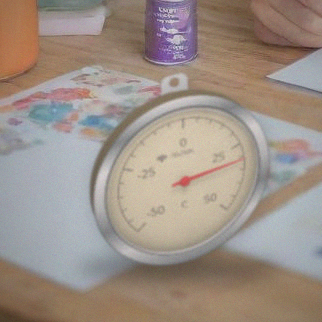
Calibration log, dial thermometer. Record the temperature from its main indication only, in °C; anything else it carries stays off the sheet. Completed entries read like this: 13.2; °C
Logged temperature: 30; °C
